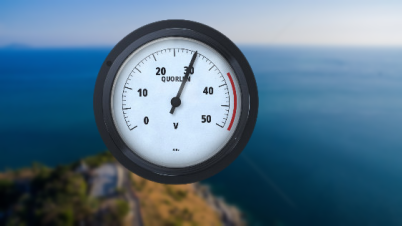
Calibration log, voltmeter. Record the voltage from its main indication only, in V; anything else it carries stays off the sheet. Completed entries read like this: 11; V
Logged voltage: 30; V
